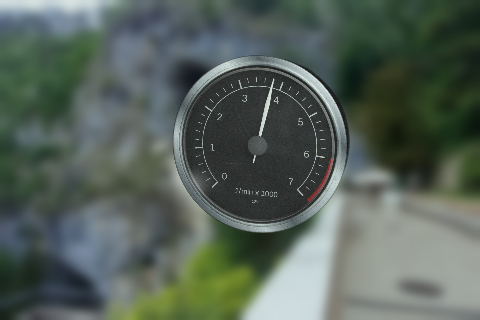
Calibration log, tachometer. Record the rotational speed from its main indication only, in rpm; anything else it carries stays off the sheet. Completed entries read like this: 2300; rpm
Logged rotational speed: 3800; rpm
